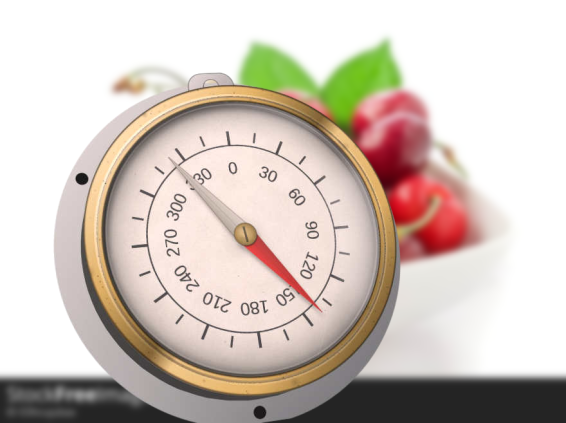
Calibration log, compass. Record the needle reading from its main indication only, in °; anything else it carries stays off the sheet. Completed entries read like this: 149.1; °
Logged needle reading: 142.5; °
